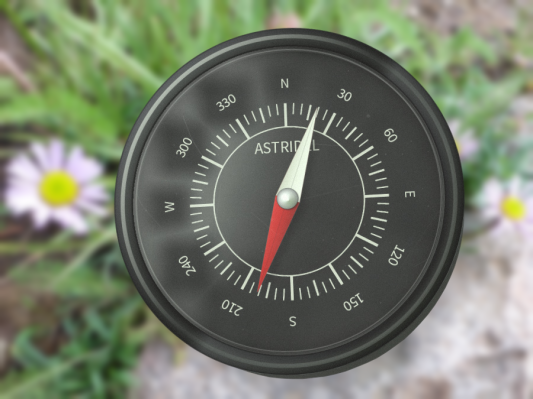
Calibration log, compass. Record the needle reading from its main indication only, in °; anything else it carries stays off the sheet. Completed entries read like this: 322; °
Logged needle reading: 200; °
